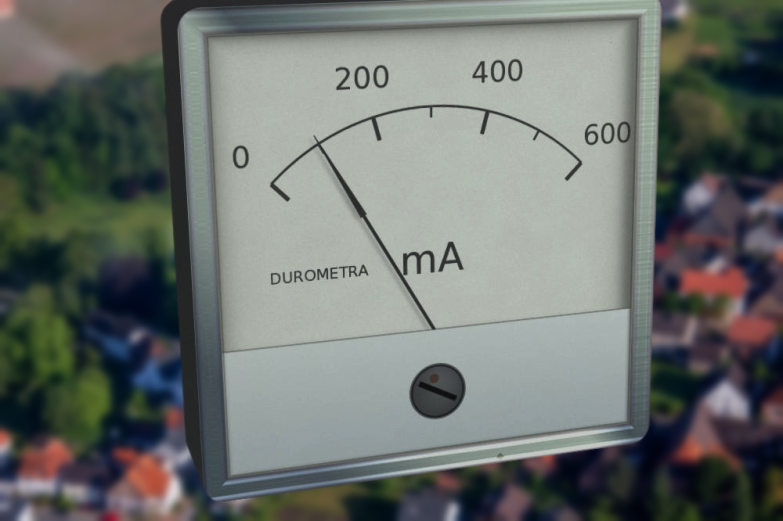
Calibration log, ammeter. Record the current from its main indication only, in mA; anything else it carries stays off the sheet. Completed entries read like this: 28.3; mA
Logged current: 100; mA
